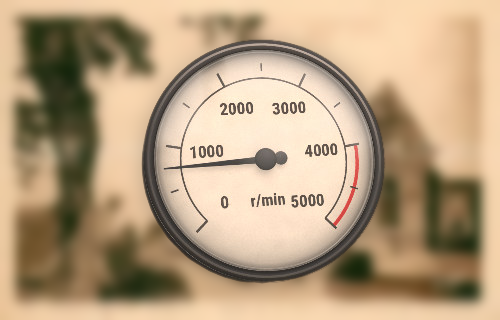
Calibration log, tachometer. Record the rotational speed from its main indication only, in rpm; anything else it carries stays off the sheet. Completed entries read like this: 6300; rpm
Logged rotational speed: 750; rpm
